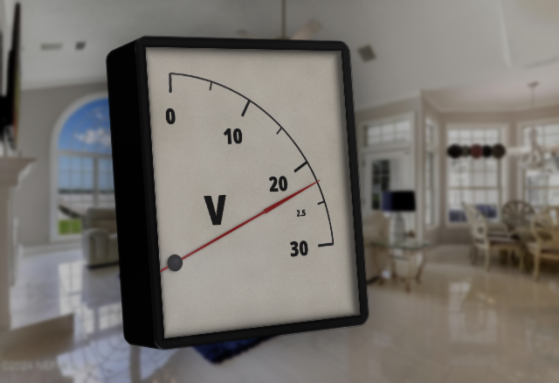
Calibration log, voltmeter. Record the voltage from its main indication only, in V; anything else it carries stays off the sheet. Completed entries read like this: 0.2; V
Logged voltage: 22.5; V
